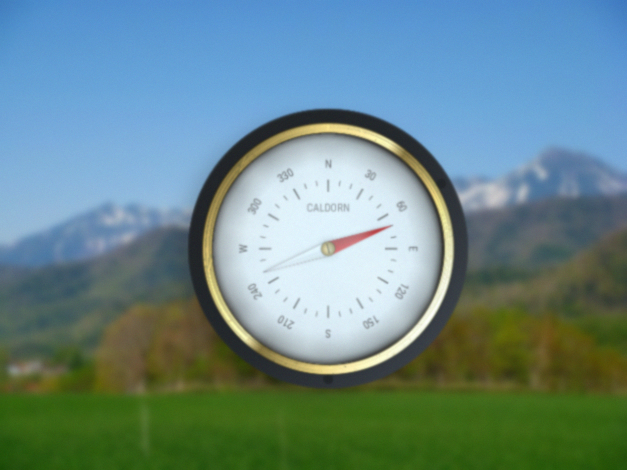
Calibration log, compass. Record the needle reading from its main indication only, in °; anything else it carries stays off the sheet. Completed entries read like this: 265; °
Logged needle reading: 70; °
